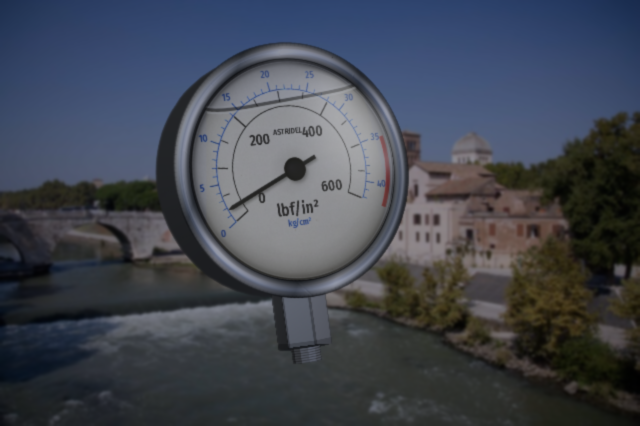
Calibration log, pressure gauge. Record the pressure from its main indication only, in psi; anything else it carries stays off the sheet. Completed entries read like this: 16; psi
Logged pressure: 25; psi
